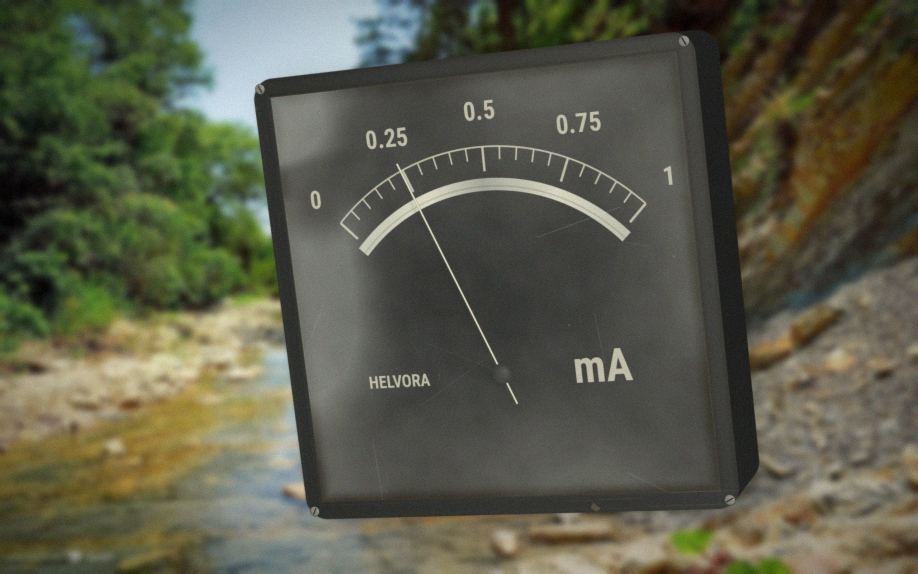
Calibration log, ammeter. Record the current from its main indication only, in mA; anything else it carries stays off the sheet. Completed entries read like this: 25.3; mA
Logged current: 0.25; mA
